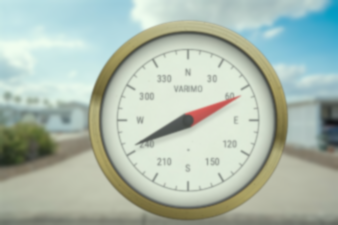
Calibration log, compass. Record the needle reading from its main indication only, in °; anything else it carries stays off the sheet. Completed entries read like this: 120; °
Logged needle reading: 65; °
